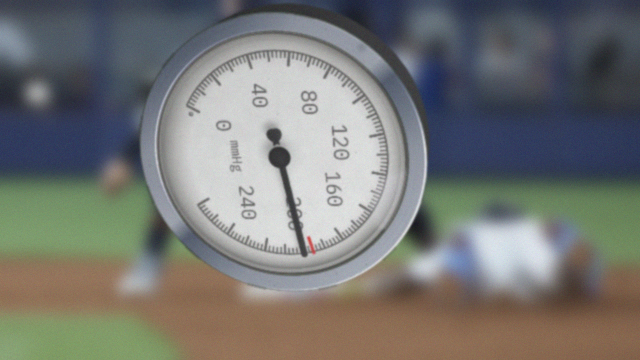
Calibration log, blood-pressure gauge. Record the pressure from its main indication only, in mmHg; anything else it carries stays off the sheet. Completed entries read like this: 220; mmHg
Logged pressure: 200; mmHg
